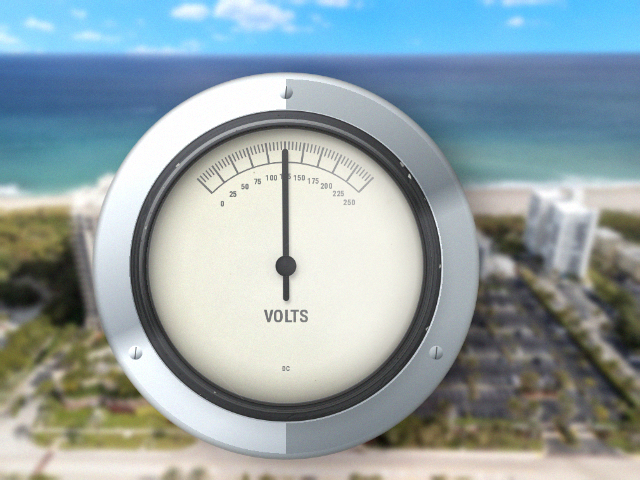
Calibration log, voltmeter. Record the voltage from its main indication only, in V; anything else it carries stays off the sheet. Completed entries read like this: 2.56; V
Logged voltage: 125; V
